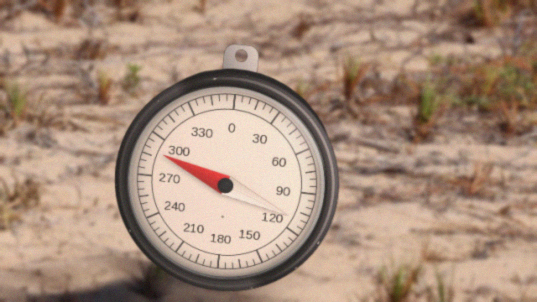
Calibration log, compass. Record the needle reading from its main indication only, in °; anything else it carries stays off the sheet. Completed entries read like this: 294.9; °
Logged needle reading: 290; °
